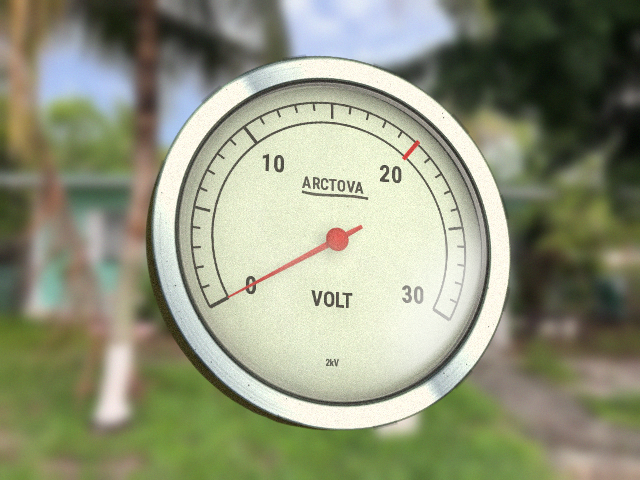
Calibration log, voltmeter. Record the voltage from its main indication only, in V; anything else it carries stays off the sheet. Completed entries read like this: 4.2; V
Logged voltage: 0; V
